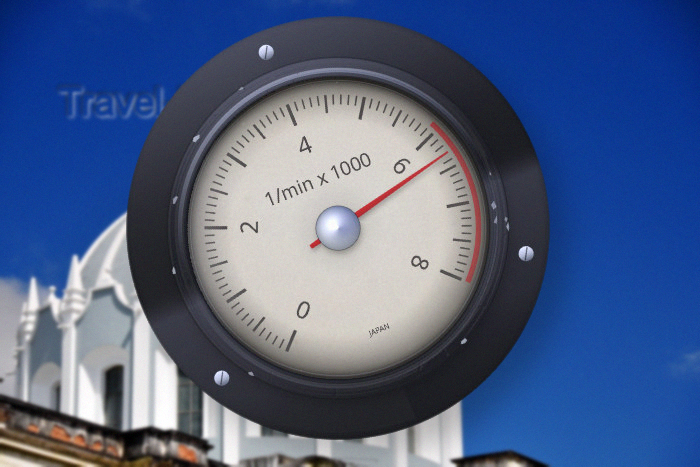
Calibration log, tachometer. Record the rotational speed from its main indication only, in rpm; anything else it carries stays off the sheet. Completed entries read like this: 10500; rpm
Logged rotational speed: 6300; rpm
